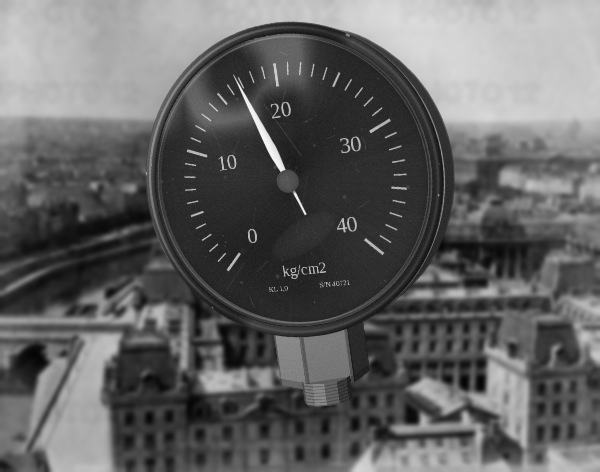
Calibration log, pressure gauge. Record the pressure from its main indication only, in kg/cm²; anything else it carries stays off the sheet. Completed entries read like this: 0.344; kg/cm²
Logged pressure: 17; kg/cm²
